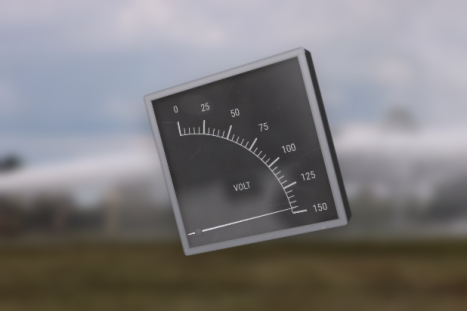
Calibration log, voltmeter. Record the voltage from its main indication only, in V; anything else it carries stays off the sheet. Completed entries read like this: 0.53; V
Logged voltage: 145; V
